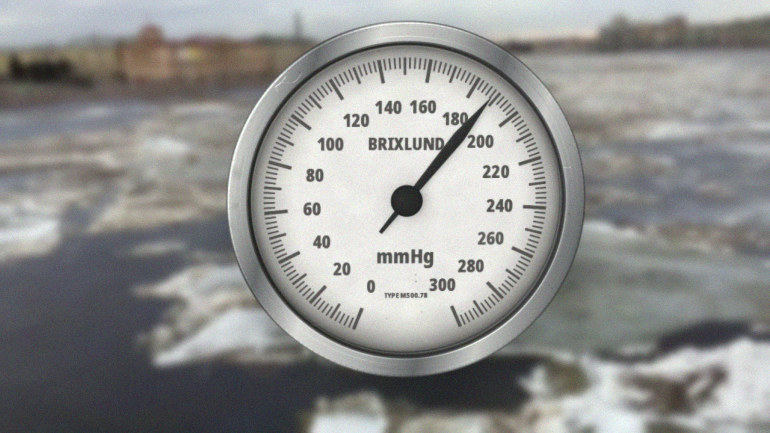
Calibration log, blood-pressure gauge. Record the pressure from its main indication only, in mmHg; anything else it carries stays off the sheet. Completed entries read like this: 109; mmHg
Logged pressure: 188; mmHg
